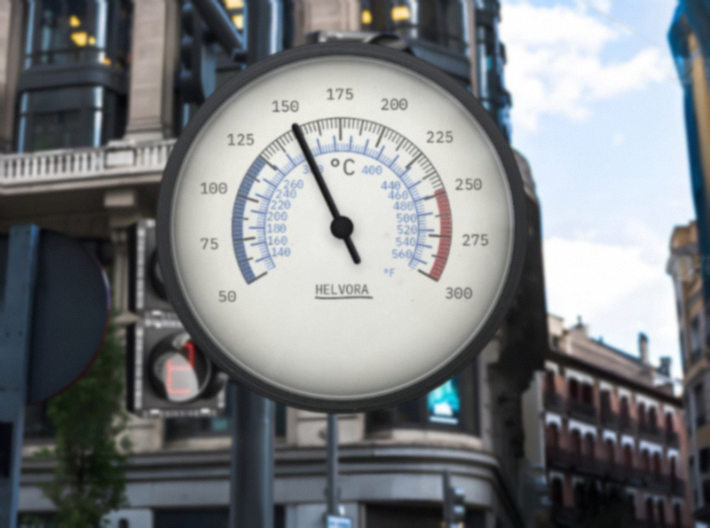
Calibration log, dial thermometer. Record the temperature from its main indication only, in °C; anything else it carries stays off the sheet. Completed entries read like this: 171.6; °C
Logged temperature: 150; °C
